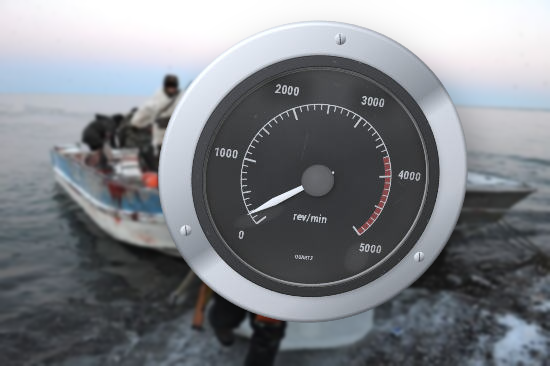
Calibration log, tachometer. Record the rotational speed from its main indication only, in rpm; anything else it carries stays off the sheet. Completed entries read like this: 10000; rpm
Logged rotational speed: 200; rpm
